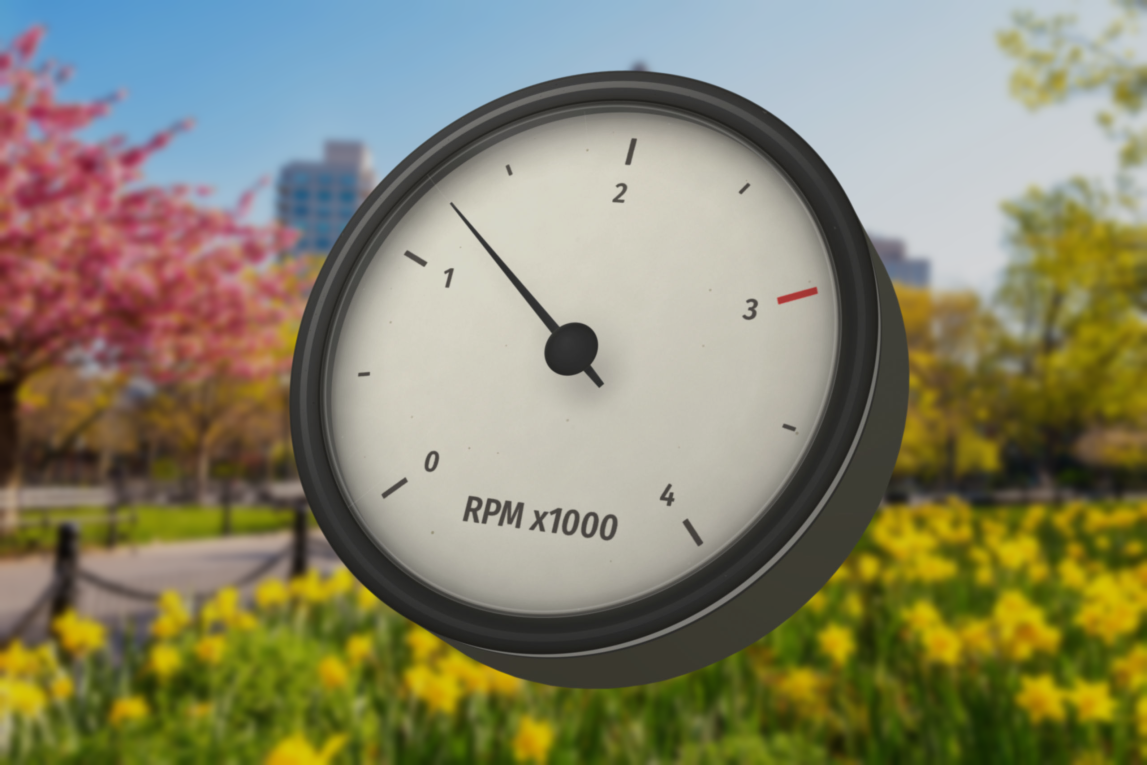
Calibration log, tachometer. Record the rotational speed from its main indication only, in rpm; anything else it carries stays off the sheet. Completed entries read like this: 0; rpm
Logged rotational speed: 1250; rpm
